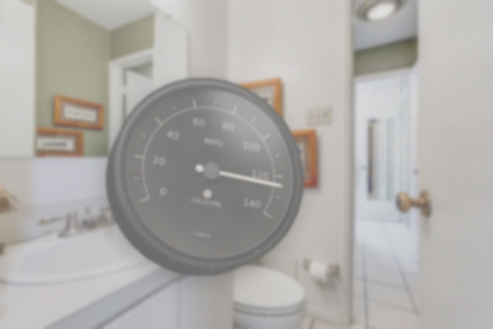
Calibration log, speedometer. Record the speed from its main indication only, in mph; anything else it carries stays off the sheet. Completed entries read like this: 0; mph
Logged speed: 125; mph
